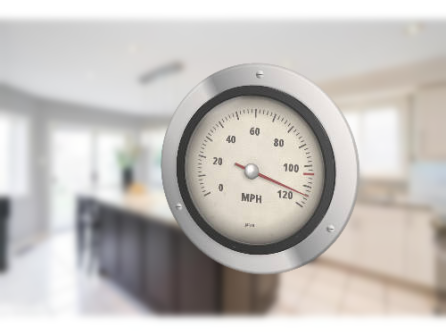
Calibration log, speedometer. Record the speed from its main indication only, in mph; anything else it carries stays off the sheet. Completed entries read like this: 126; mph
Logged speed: 114; mph
